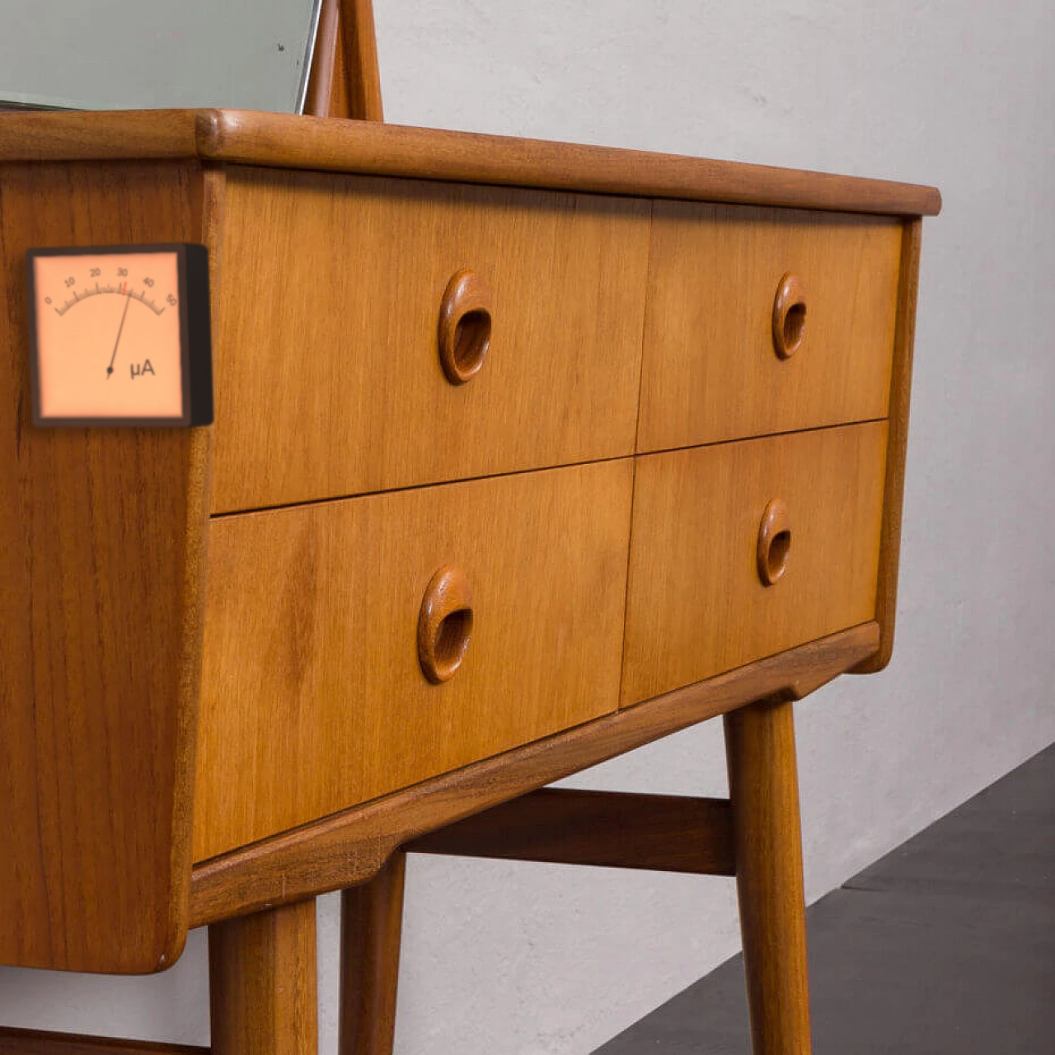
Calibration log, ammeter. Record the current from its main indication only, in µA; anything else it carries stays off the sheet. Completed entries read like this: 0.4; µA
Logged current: 35; µA
